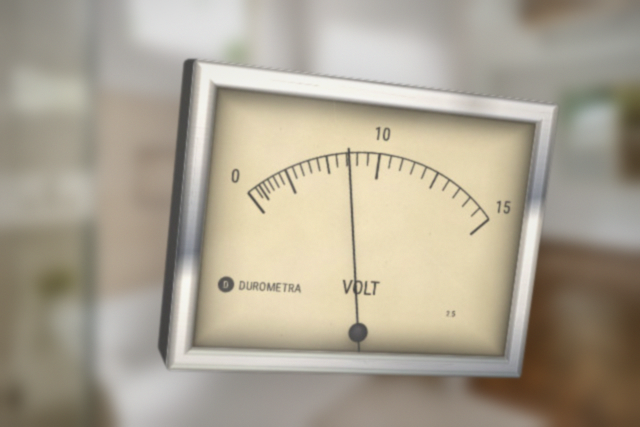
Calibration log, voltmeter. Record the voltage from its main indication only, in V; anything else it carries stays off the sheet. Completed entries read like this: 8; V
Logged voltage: 8.5; V
